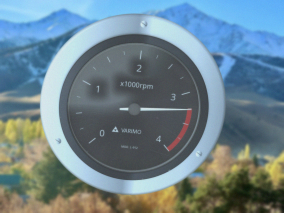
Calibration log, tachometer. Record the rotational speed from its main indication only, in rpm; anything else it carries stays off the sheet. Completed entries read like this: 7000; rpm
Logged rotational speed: 3250; rpm
